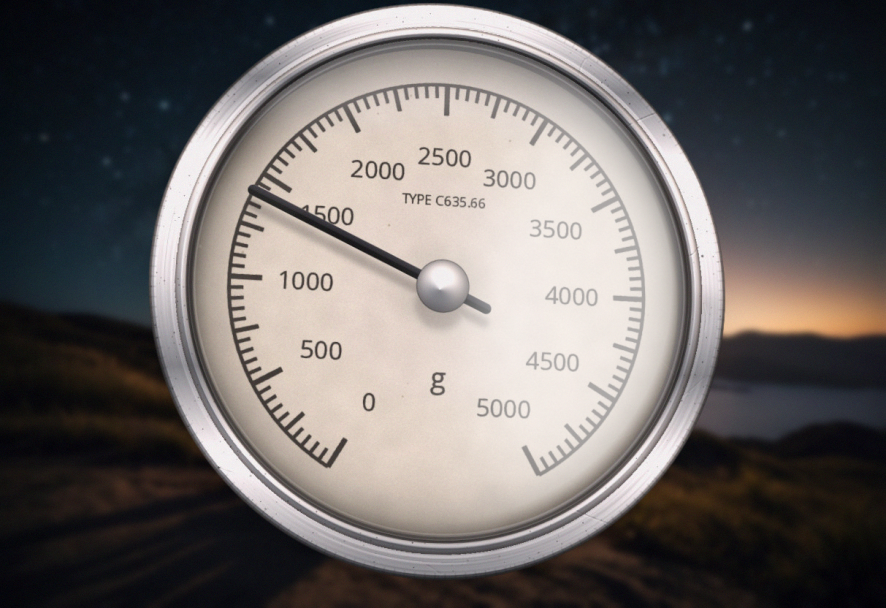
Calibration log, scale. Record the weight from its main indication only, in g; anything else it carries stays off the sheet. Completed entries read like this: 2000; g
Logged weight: 1400; g
